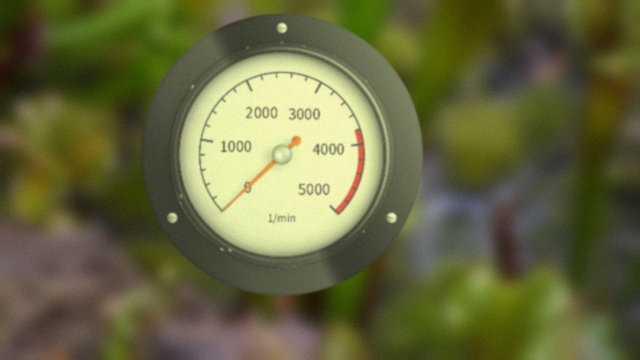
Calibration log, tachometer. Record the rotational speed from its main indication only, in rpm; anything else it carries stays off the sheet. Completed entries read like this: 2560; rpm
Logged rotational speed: 0; rpm
